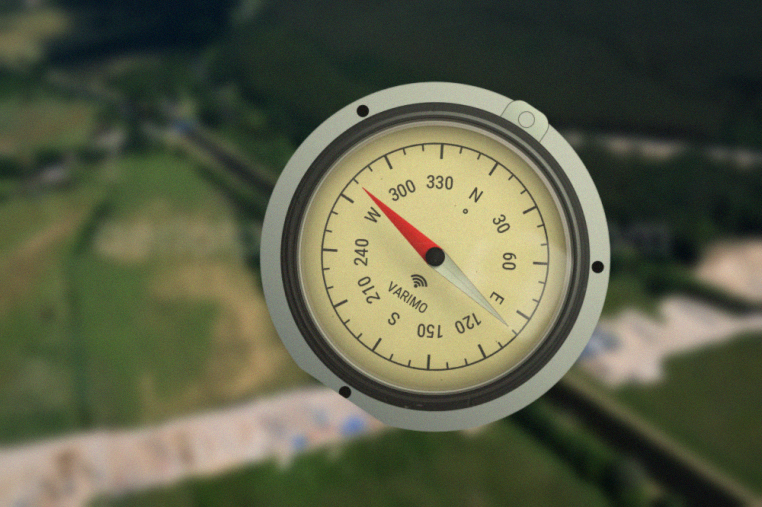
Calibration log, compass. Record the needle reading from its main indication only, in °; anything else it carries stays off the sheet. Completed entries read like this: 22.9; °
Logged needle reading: 280; °
